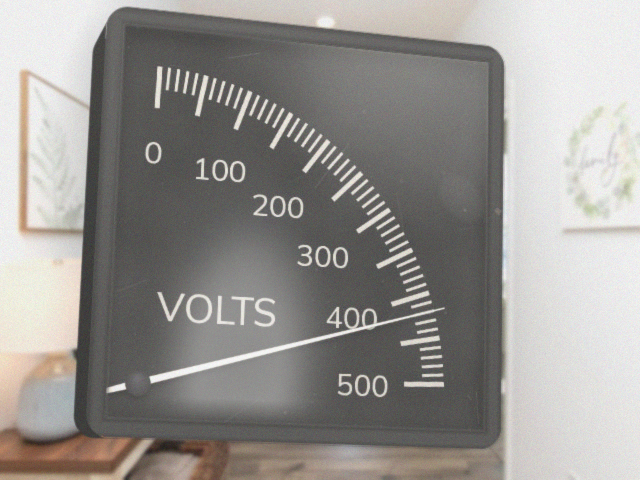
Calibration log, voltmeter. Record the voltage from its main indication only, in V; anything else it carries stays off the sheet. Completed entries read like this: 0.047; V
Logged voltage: 420; V
